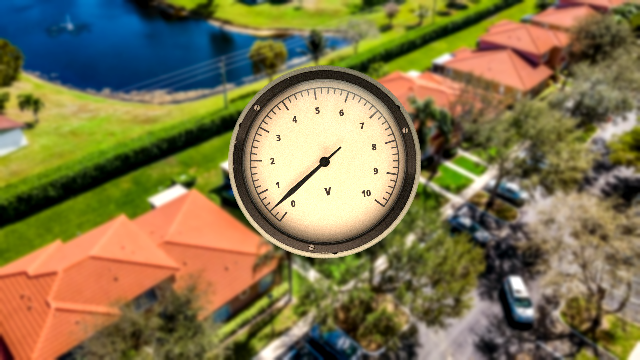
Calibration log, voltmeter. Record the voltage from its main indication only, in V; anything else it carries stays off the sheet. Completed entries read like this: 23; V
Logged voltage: 0.4; V
